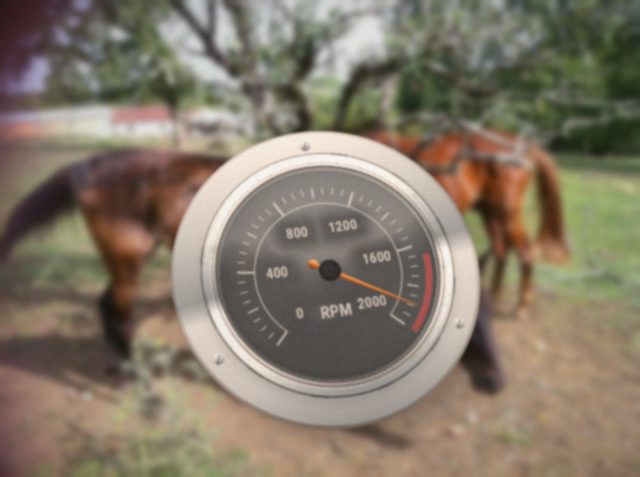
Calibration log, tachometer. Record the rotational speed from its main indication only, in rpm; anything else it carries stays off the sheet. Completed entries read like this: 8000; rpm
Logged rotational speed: 1900; rpm
